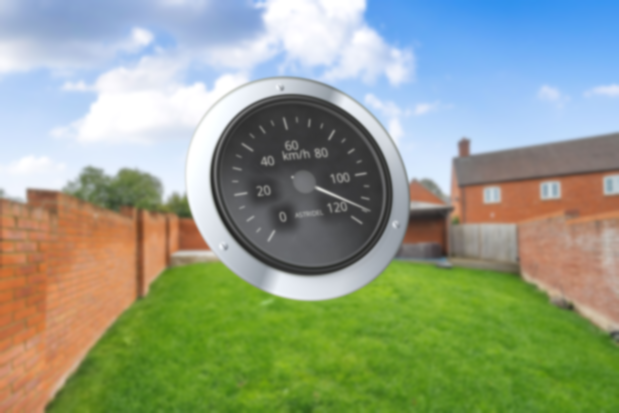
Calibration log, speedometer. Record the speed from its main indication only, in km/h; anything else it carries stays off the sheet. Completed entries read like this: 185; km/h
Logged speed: 115; km/h
